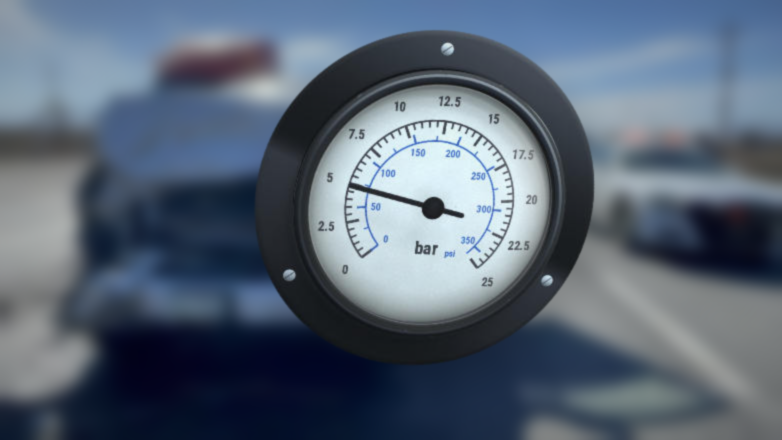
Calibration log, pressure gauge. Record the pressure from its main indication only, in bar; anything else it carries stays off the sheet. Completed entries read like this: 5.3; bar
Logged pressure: 5; bar
